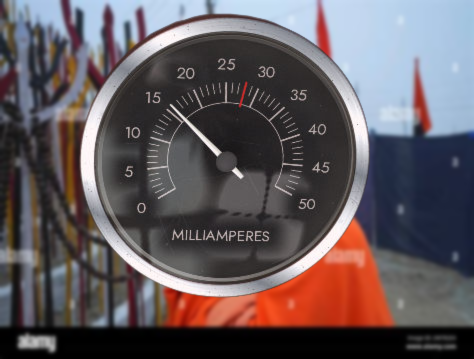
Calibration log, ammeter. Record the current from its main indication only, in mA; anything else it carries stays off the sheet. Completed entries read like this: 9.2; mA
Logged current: 16; mA
